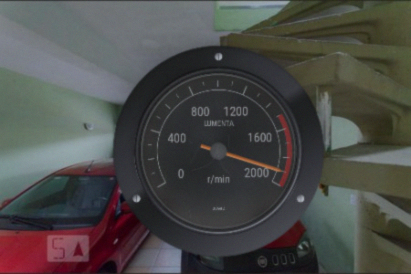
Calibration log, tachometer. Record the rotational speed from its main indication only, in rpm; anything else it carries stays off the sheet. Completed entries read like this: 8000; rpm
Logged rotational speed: 1900; rpm
